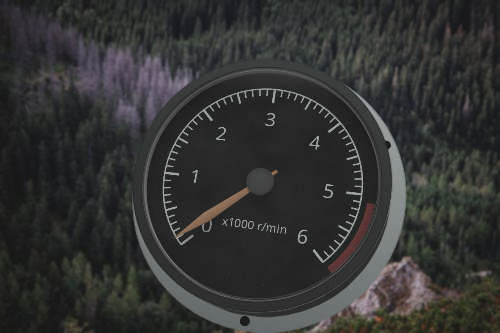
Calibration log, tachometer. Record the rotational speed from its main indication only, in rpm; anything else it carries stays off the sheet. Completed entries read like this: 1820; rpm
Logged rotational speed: 100; rpm
